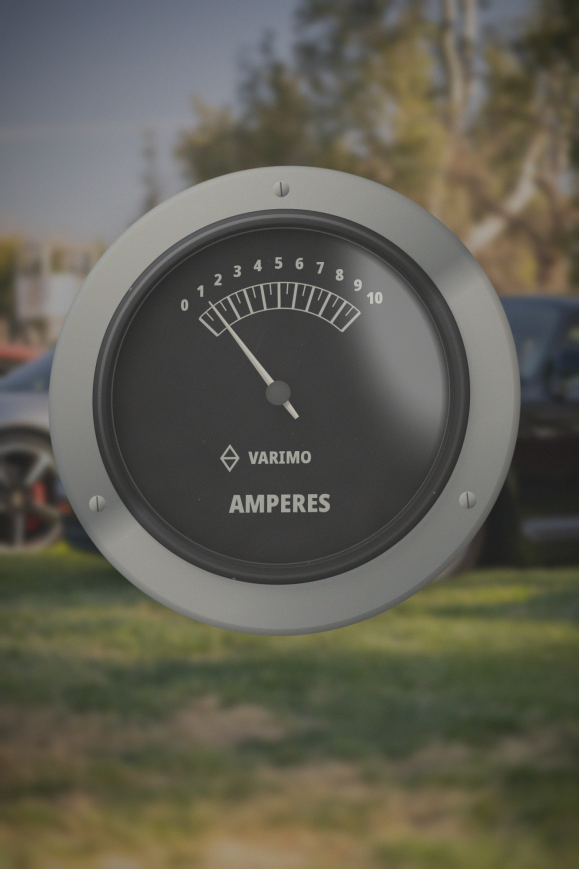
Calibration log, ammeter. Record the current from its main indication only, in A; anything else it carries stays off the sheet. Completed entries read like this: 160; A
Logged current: 1; A
